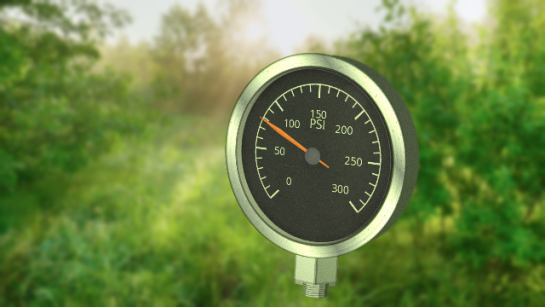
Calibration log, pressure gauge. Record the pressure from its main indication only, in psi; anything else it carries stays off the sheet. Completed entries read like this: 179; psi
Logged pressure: 80; psi
